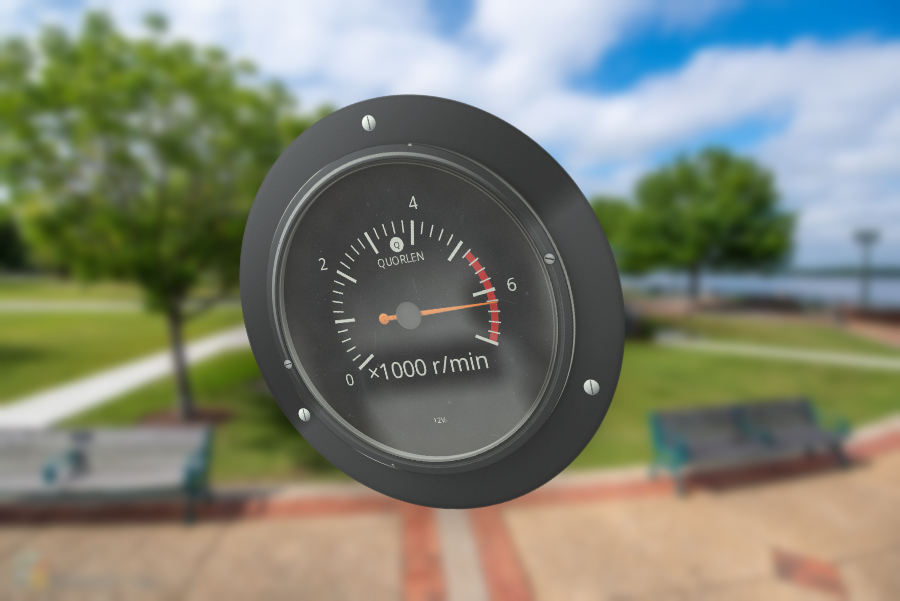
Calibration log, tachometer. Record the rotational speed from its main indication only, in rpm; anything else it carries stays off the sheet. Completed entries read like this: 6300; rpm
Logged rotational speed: 6200; rpm
